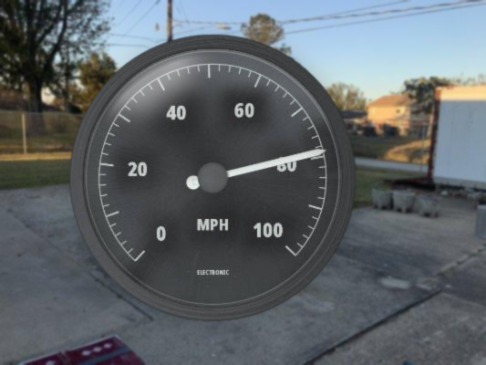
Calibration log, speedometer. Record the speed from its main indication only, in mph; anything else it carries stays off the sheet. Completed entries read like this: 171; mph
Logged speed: 79; mph
